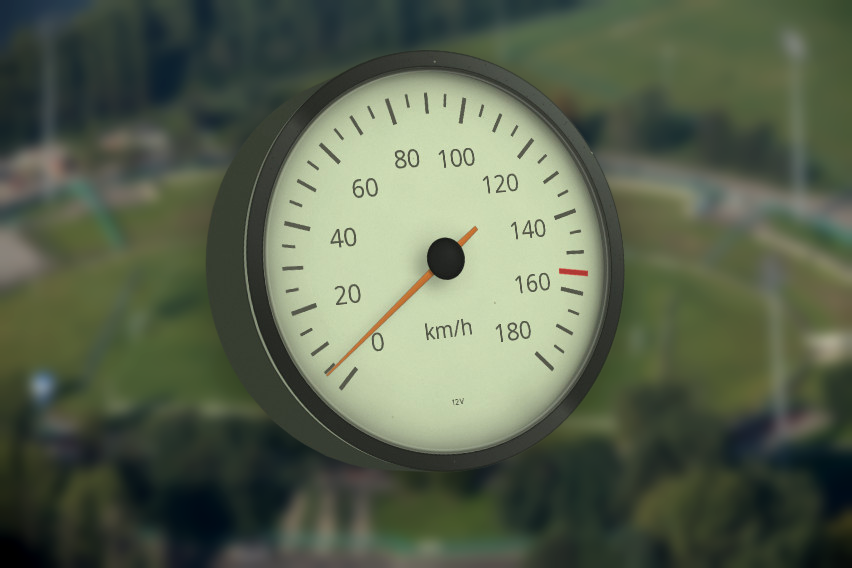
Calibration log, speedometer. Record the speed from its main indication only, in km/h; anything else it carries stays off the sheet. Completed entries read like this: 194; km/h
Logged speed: 5; km/h
